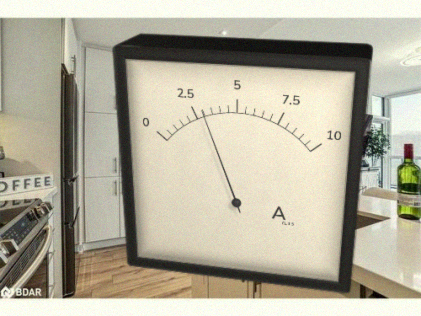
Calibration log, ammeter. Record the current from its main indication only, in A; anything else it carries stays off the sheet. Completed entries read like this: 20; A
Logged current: 3; A
